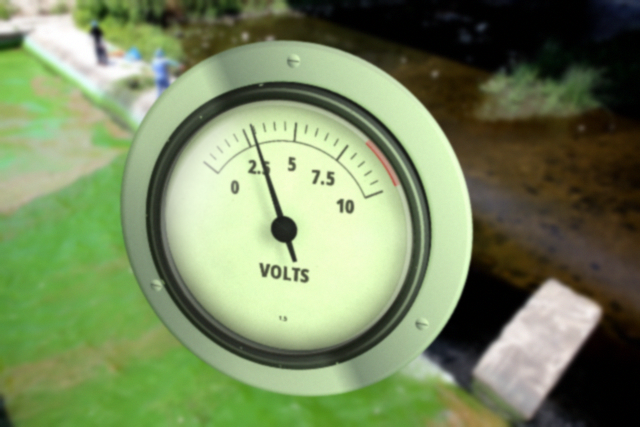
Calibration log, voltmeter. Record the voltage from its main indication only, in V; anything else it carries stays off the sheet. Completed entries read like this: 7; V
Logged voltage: 3; V
